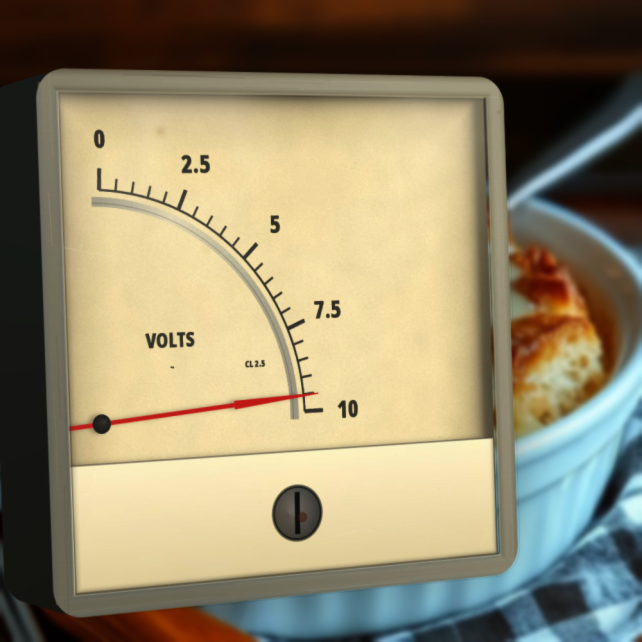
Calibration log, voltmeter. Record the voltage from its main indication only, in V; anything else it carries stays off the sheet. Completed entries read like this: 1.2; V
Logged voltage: 9.5; V
